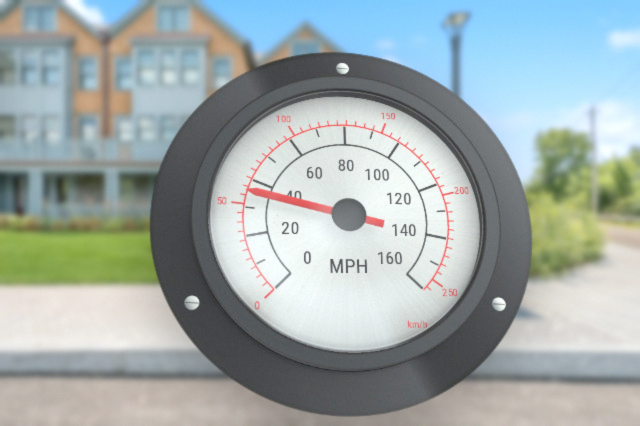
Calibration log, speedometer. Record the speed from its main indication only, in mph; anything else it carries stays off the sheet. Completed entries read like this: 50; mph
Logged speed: 35; mph
